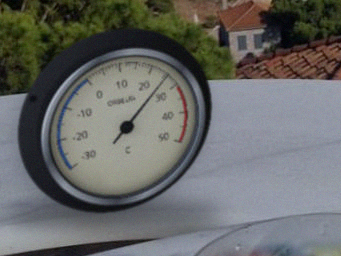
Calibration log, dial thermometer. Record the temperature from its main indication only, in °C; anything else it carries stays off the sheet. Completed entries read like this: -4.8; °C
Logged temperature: 25; °C
